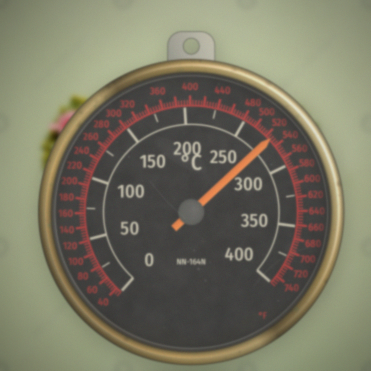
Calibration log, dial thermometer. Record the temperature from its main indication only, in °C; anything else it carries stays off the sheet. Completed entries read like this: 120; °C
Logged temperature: 275; °C
